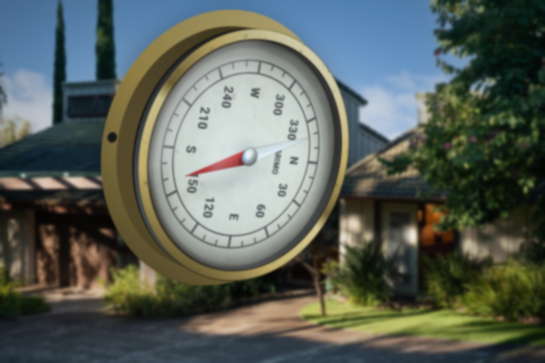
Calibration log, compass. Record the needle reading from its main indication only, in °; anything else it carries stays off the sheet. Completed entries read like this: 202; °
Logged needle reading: 160; °
